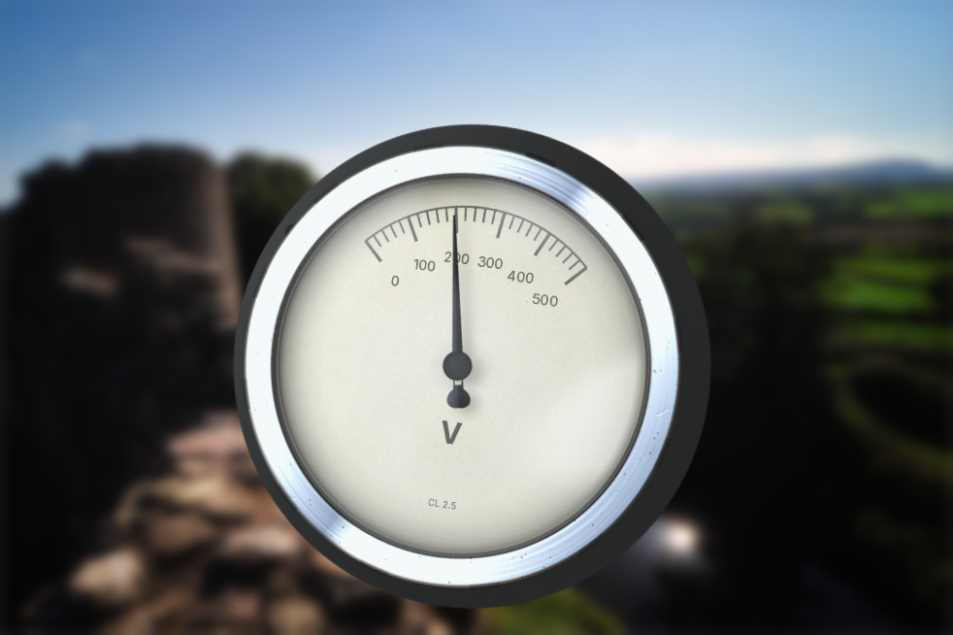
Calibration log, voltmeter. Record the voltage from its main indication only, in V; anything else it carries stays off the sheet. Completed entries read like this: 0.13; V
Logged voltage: 200; V
